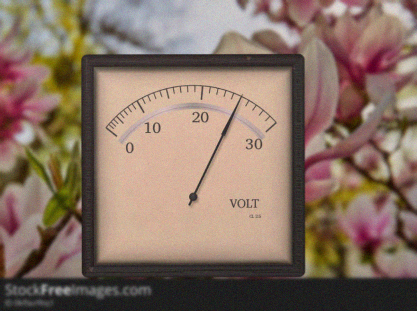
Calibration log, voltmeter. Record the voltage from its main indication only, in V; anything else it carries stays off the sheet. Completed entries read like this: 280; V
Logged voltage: 25; V
